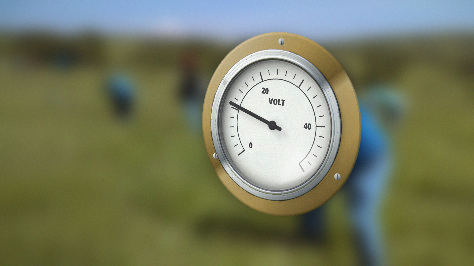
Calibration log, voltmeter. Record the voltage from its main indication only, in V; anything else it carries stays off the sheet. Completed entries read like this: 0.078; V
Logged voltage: 11; V
